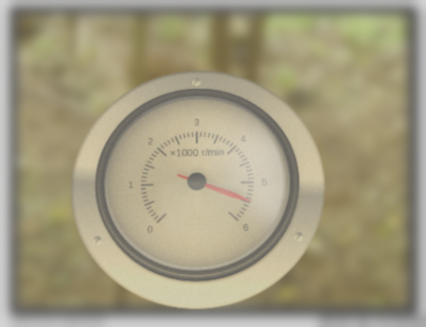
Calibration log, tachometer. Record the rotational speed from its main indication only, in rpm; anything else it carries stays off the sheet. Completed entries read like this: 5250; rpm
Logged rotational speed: 5500; rpm
